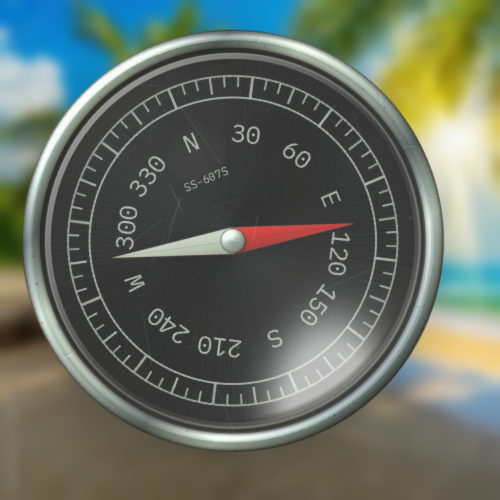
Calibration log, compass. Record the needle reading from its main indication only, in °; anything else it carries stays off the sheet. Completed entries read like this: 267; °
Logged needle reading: 105; °
